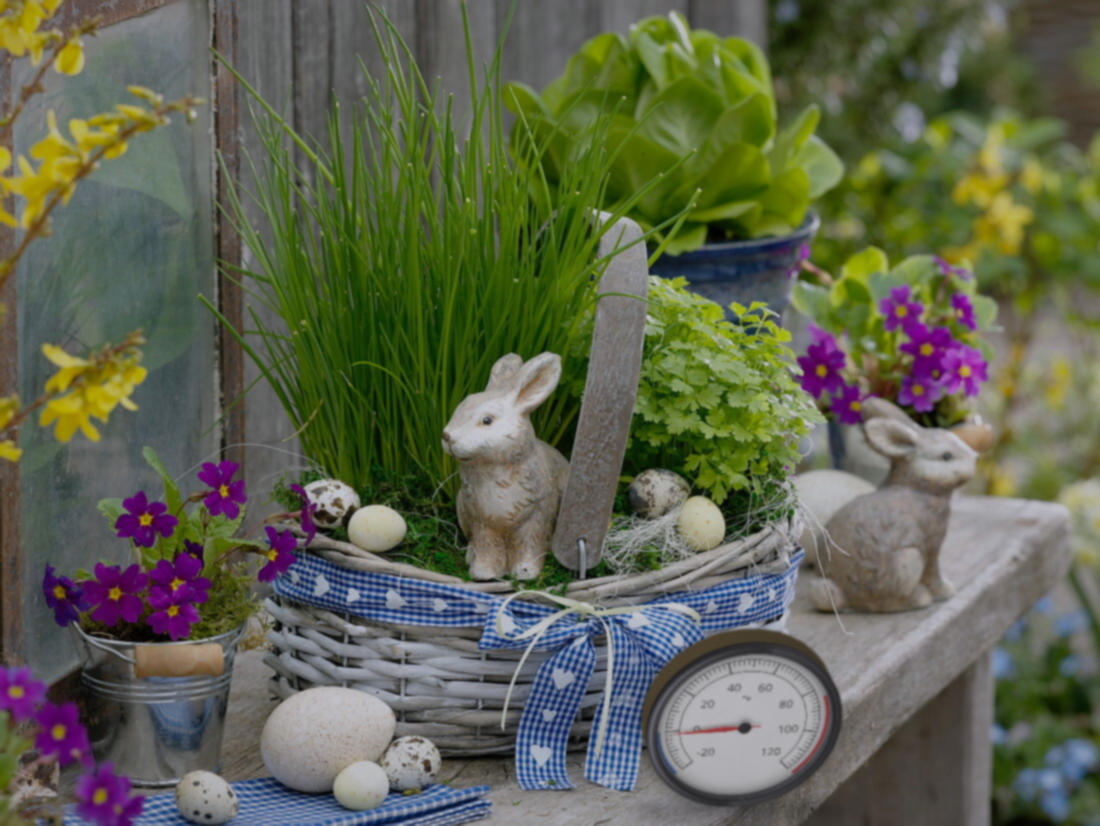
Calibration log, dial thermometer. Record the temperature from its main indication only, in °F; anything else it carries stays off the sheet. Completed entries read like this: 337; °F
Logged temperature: 0; °F
